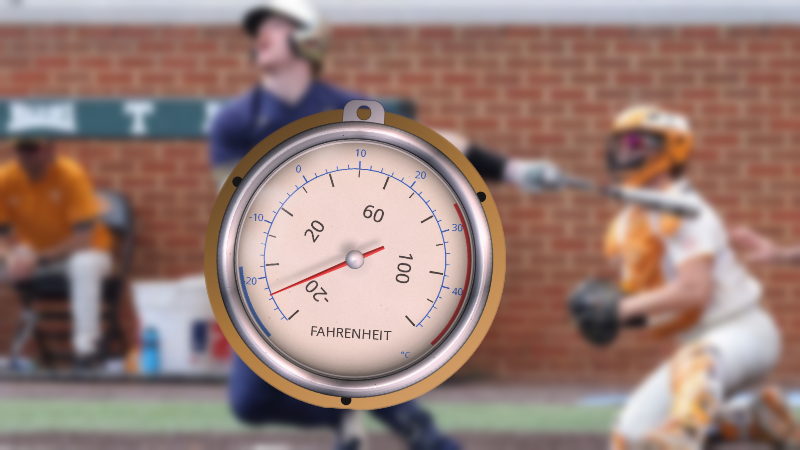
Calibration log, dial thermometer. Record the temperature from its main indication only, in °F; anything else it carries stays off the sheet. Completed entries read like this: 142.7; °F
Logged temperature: -10; °F
